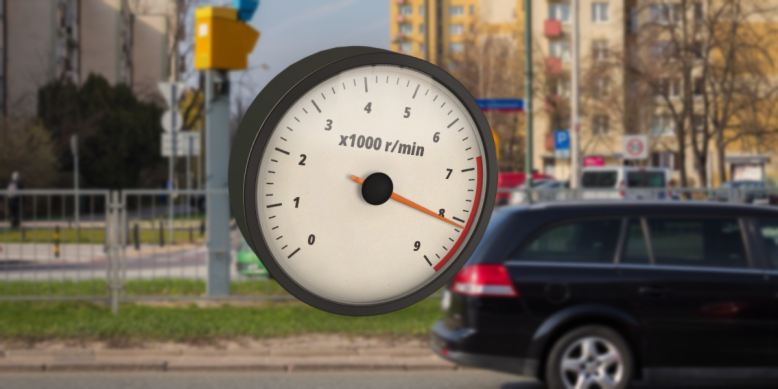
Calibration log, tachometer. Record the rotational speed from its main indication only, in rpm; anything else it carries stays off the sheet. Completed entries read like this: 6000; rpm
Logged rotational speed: 8100; rpm
